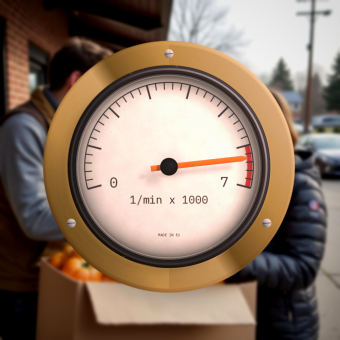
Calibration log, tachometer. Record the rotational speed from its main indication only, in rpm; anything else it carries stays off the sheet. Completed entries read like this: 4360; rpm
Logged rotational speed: 6300; rpm
